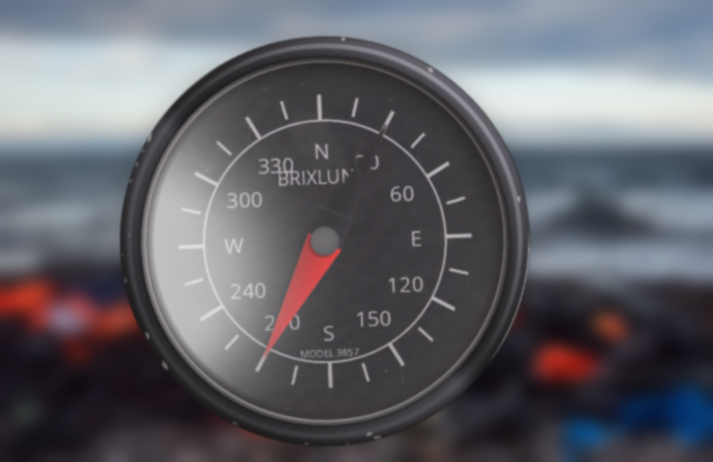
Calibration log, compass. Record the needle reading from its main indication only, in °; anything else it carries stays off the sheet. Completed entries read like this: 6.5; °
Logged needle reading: 210; °
